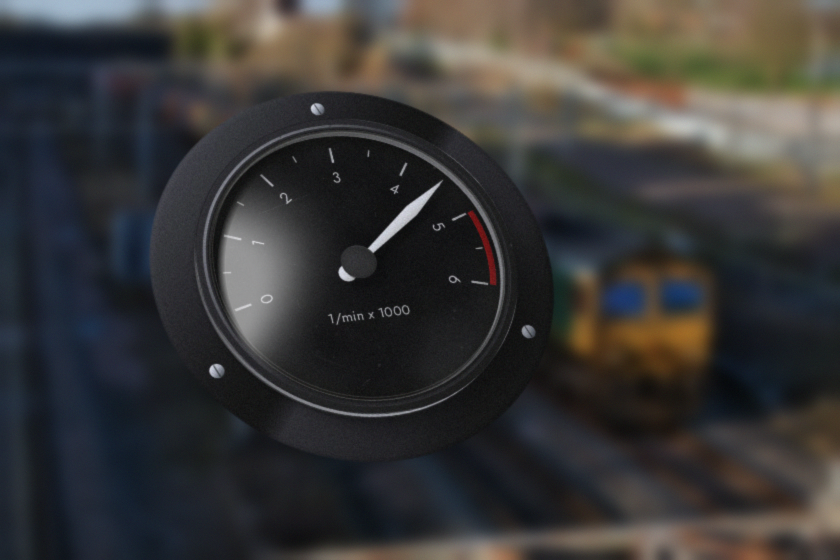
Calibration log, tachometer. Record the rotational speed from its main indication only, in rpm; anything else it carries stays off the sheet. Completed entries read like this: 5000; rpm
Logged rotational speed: 4500; rpm
